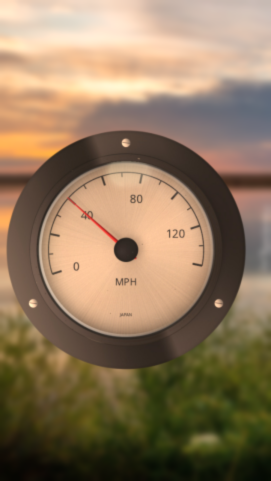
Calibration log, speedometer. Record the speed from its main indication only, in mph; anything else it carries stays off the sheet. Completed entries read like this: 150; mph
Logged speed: 40; mph
